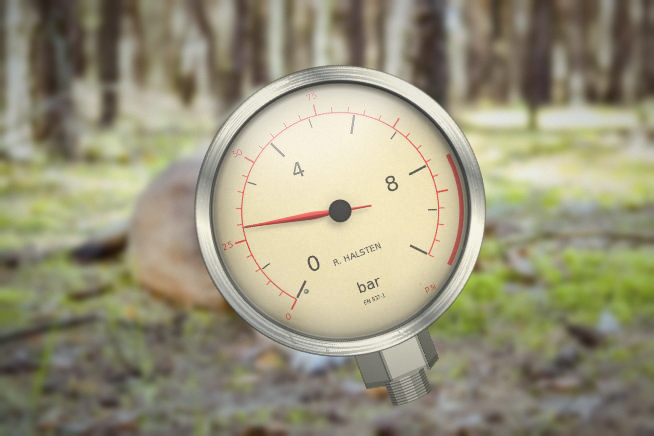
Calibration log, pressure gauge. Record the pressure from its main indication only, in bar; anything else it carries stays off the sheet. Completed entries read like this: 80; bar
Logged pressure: 2; bar
